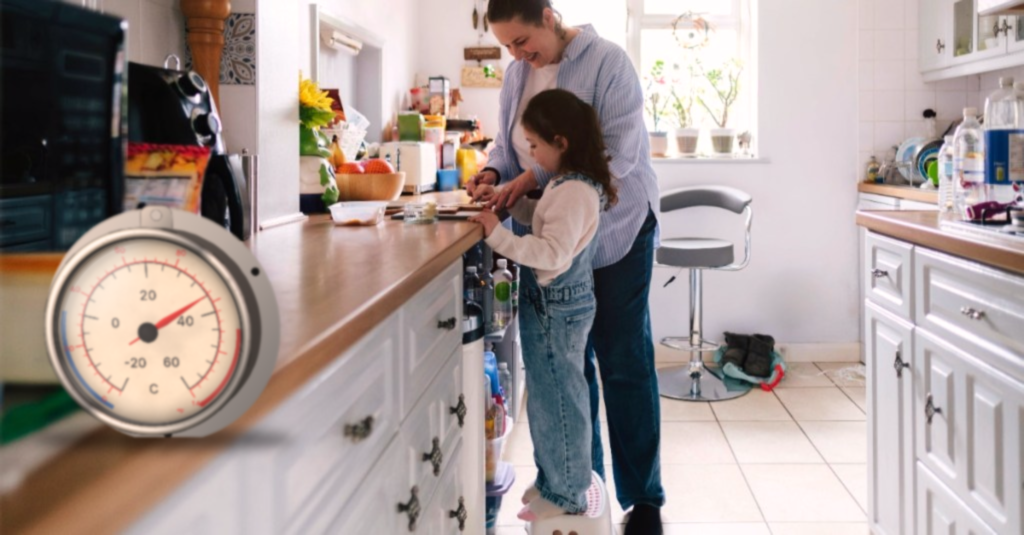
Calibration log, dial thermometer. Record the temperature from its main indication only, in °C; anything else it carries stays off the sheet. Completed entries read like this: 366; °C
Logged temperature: 36; °C
